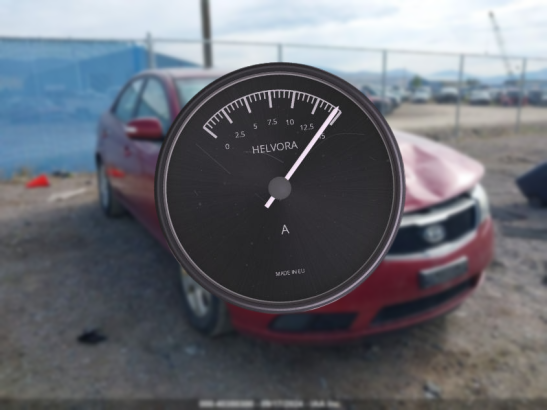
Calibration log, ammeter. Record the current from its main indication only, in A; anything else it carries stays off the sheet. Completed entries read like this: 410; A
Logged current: 14.5; A
